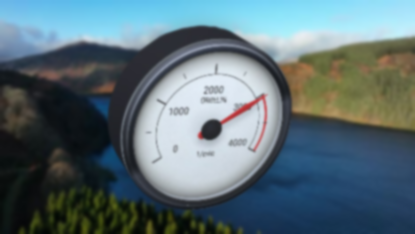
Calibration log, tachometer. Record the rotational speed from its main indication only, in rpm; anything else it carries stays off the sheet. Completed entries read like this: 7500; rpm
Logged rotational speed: 3000; rpm
